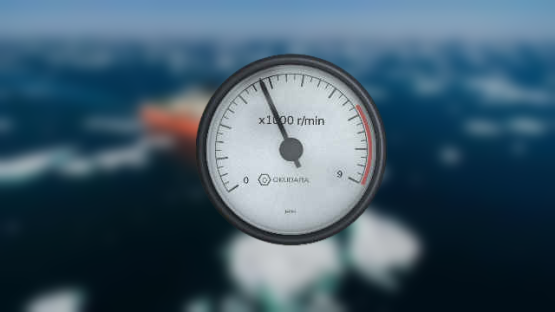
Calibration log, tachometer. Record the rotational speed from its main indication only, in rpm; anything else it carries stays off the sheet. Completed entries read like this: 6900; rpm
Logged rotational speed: 3750; rpm
